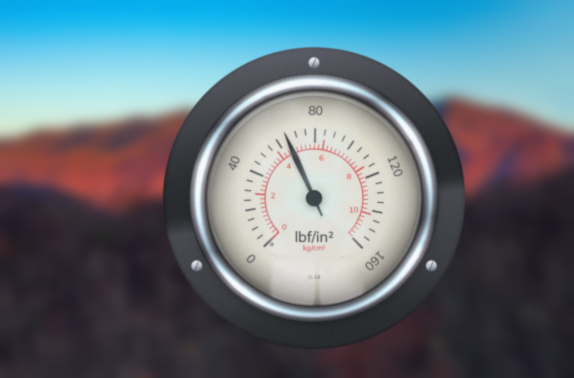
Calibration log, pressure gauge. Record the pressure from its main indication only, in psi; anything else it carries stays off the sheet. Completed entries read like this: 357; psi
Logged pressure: 65; psi
